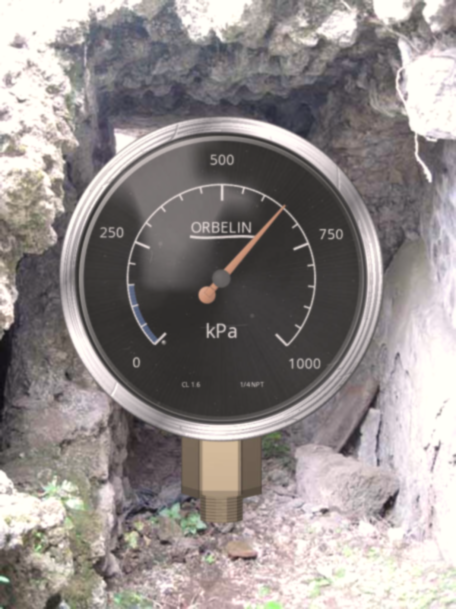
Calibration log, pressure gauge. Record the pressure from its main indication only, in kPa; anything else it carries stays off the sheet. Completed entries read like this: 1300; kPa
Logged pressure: 650; kPa
